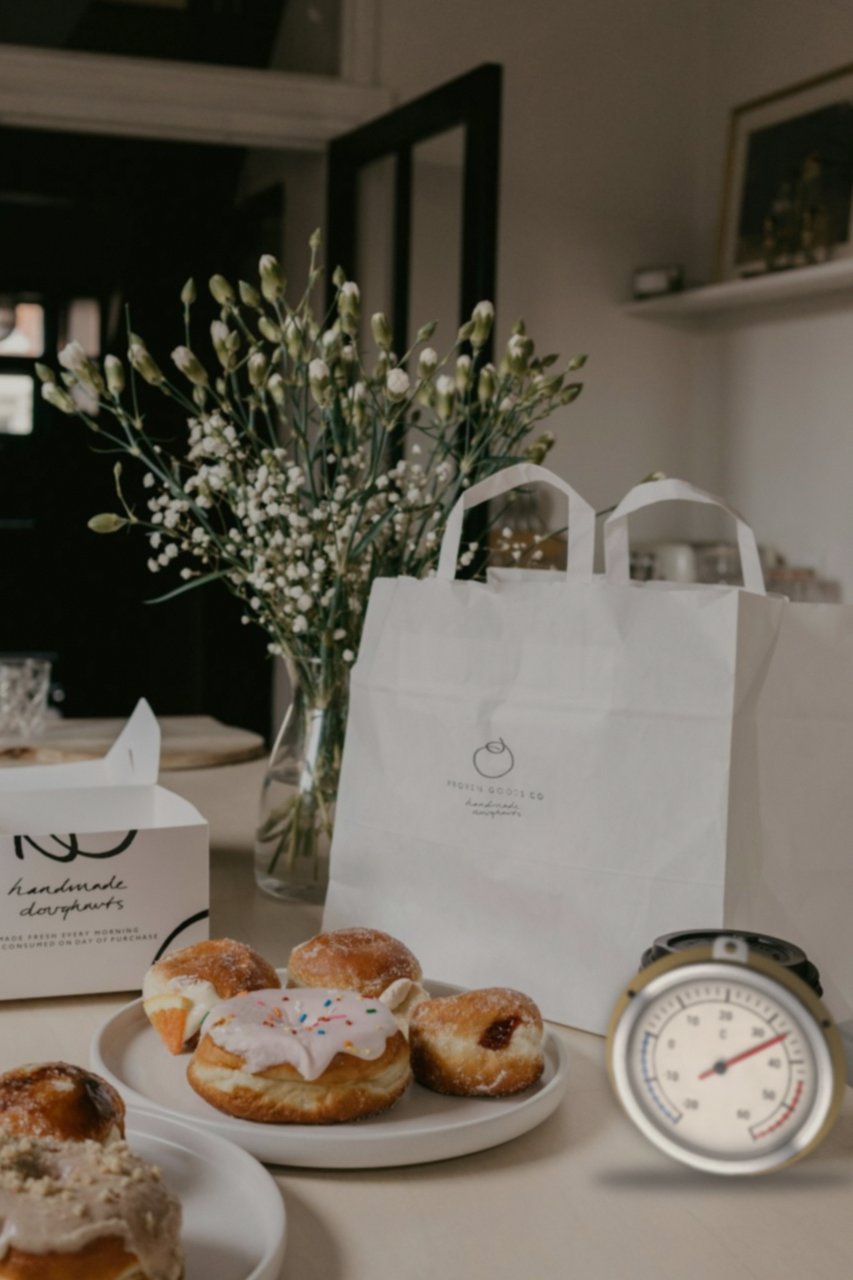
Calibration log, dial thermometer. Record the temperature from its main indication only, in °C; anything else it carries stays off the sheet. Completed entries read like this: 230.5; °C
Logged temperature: 34; °C
